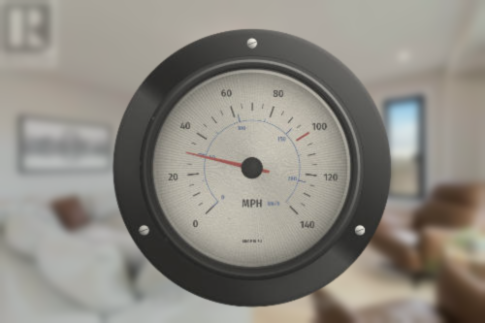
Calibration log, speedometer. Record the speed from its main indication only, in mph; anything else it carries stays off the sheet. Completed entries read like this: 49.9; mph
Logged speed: 30; mph
